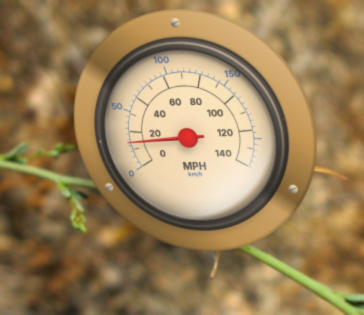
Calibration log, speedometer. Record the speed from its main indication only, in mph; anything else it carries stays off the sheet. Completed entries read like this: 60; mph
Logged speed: 15; mph
